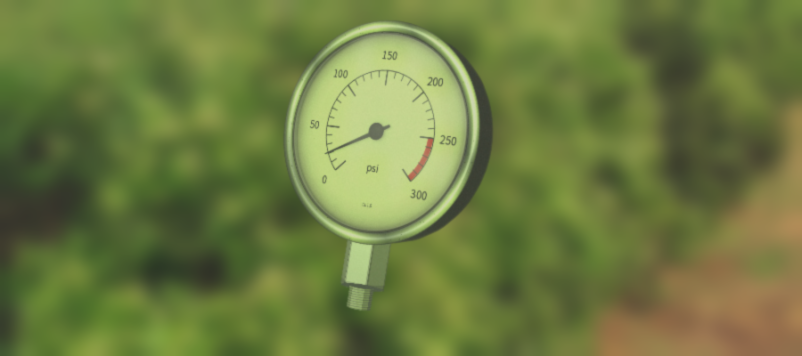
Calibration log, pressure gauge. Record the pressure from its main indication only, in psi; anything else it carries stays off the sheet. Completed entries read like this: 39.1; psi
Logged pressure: 20; psi
